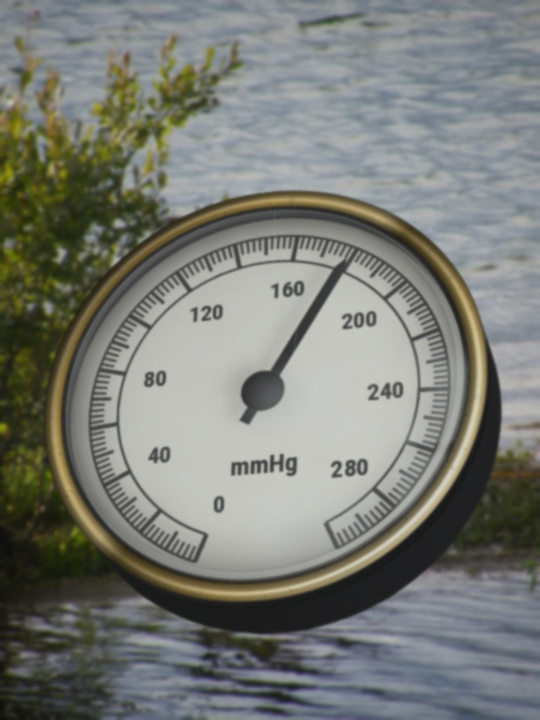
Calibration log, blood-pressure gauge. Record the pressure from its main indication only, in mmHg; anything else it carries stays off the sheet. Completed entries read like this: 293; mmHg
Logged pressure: 180; mmHg
